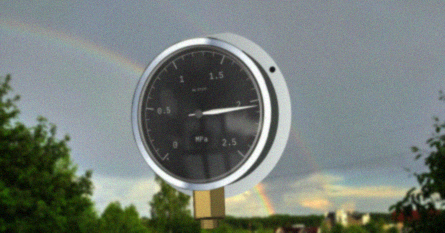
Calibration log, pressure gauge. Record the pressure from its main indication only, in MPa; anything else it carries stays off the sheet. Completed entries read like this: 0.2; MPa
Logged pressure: 2.05; MPa
